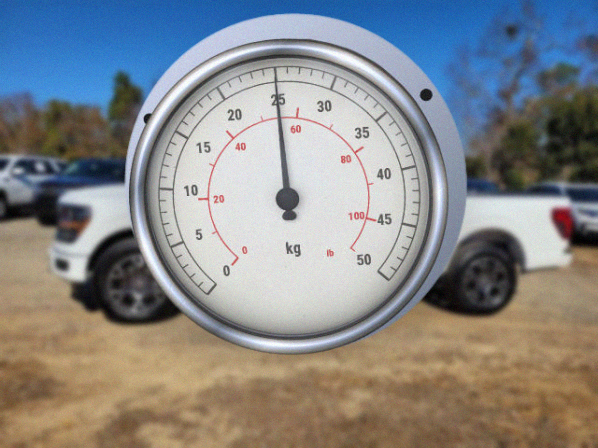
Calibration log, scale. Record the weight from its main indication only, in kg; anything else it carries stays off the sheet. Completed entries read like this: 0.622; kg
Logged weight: 25; kg
